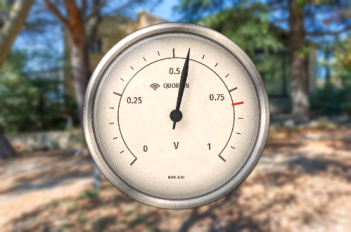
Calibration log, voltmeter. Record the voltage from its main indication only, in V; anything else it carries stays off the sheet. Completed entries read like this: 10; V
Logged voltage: 0.55; V
